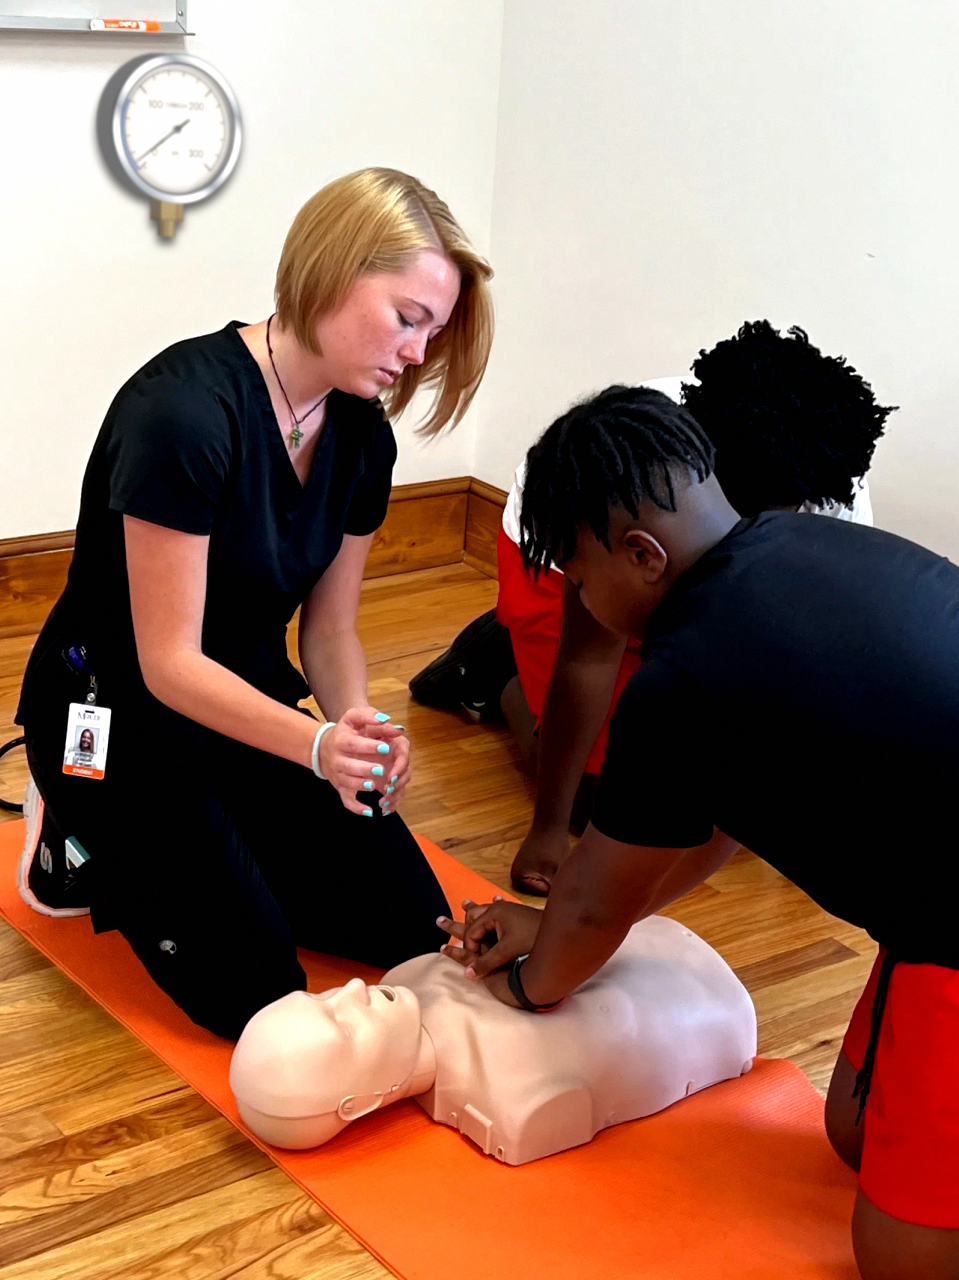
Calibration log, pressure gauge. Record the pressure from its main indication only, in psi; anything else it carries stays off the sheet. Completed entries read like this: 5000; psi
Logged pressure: 10; psi
